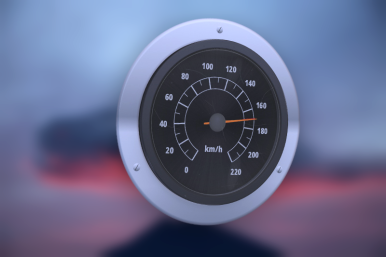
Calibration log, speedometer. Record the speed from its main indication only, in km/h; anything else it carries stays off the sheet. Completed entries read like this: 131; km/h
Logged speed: 170; km/h
